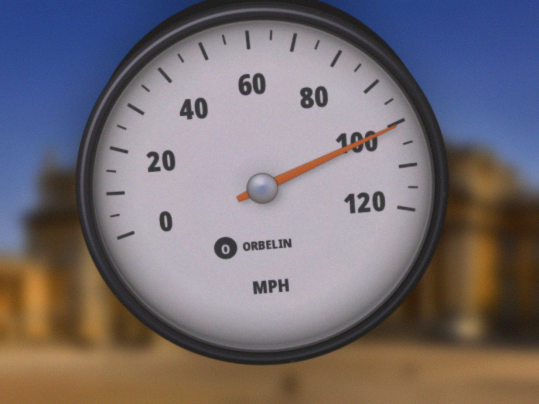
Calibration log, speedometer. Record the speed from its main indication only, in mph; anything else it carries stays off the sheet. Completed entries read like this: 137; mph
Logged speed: 100; mph
